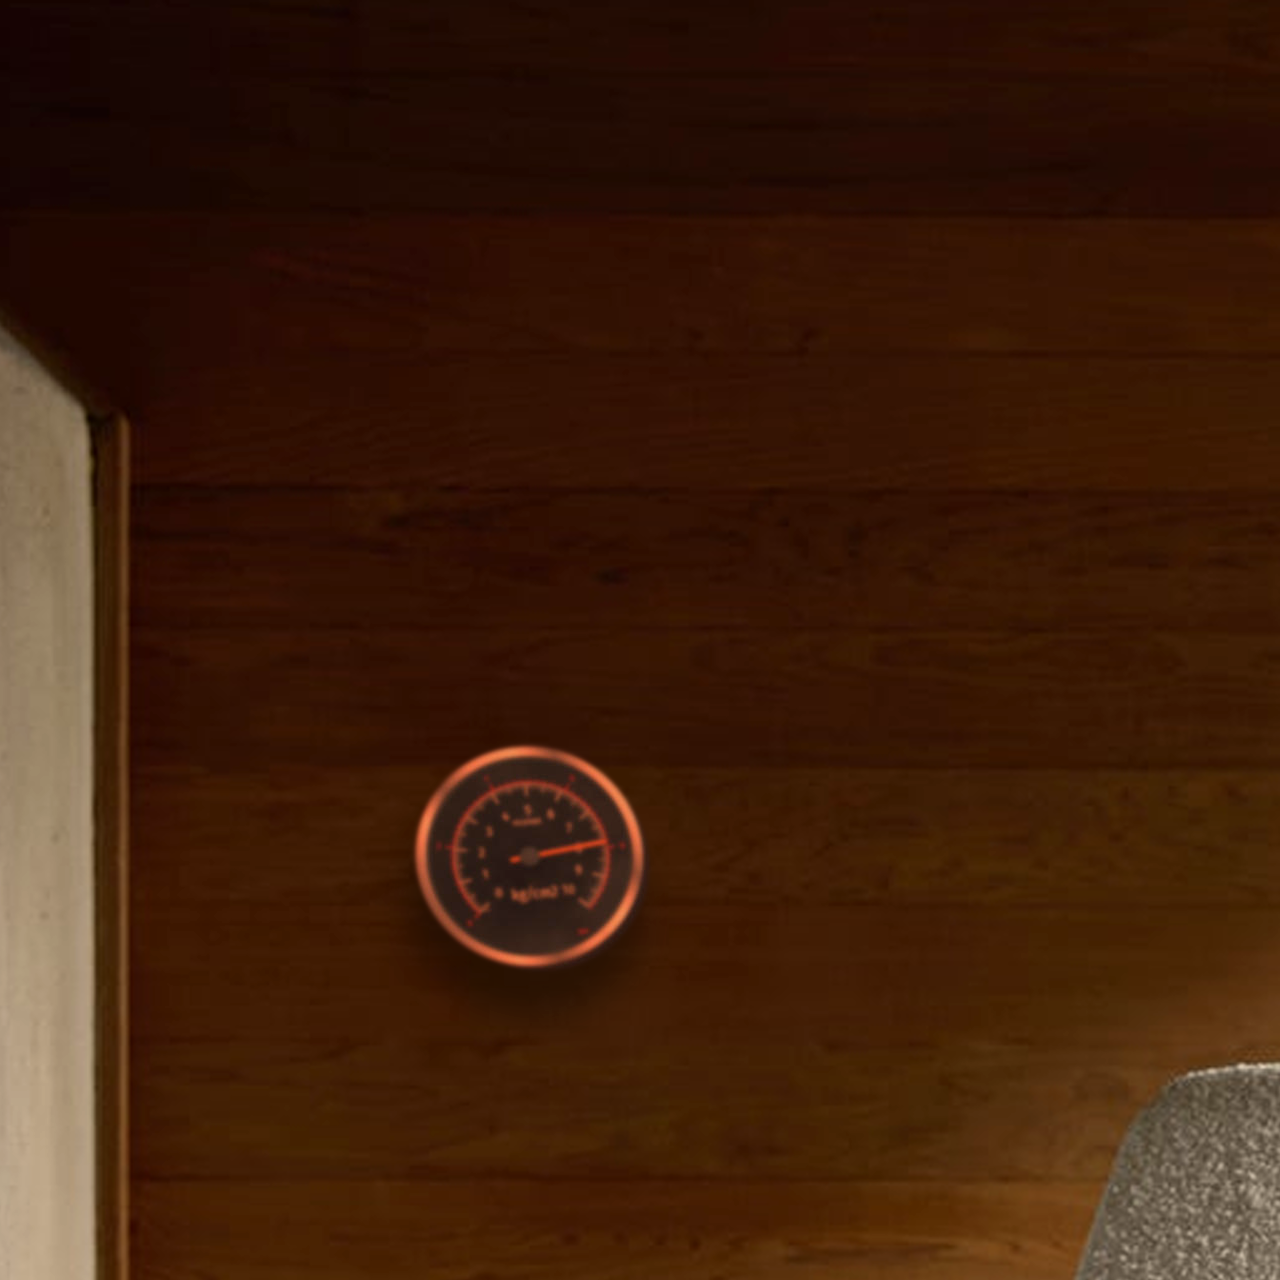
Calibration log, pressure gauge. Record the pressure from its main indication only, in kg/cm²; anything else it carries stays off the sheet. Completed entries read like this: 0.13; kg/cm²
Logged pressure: 8; kg/cm²
